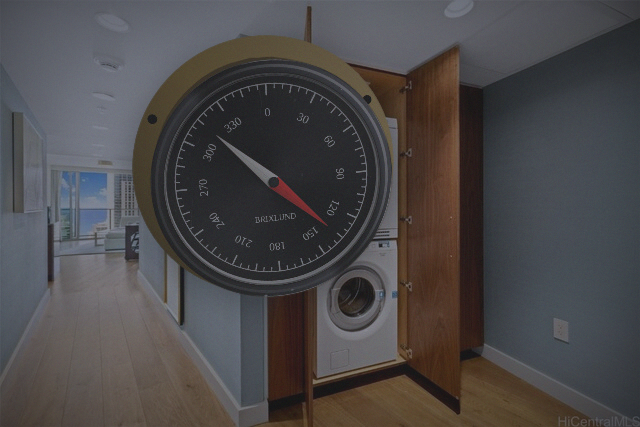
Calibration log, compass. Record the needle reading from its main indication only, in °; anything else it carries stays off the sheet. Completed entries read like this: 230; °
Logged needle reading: 135; °
